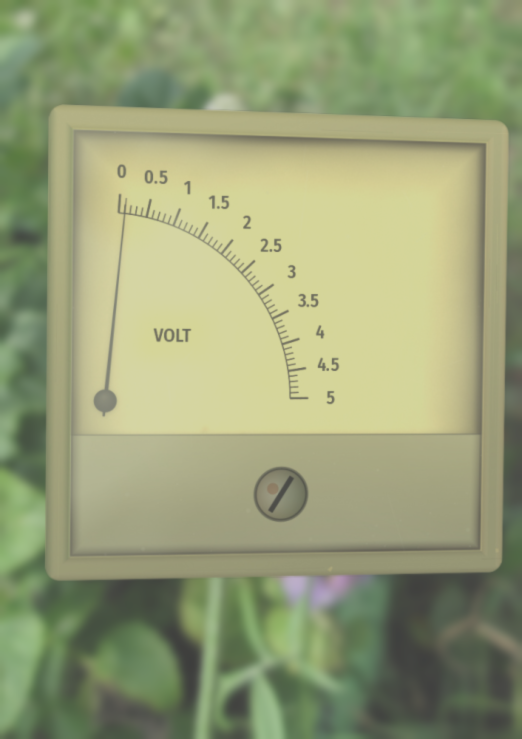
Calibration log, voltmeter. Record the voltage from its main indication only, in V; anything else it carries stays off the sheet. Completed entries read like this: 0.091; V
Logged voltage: 0.1; V
